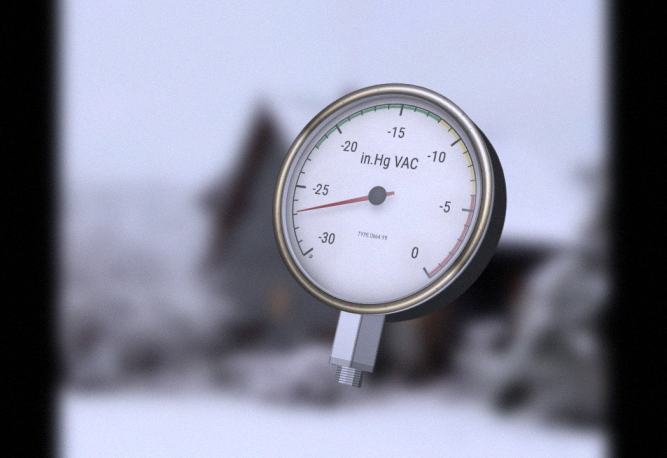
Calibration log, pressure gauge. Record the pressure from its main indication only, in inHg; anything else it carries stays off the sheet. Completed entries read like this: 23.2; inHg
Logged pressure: -27; inHg
